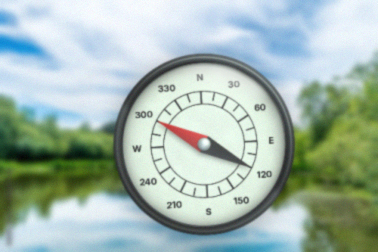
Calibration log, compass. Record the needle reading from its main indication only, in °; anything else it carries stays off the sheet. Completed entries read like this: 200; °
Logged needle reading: 300; °
